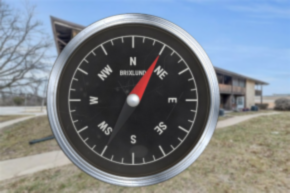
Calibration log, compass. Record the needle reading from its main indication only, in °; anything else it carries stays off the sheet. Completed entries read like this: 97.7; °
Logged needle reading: 30; °
